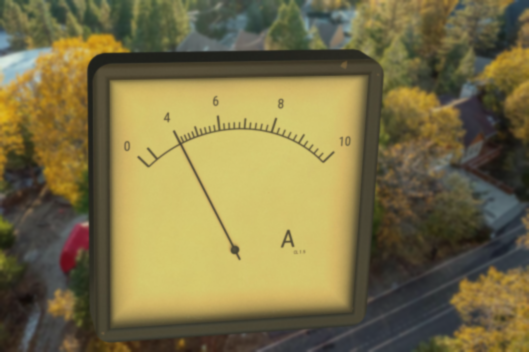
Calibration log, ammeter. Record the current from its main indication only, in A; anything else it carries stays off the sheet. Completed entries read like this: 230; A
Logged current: 4; A
